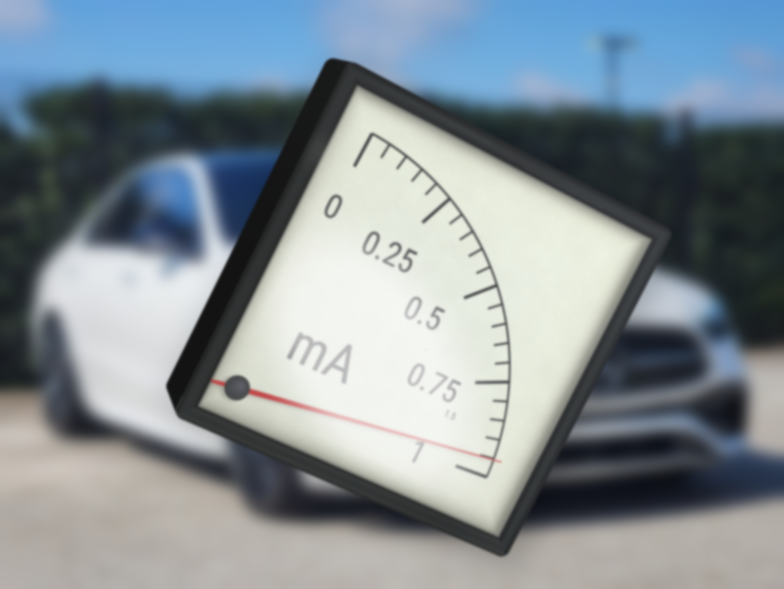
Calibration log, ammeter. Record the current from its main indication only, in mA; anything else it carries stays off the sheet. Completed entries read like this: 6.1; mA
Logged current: 0.95; mA
